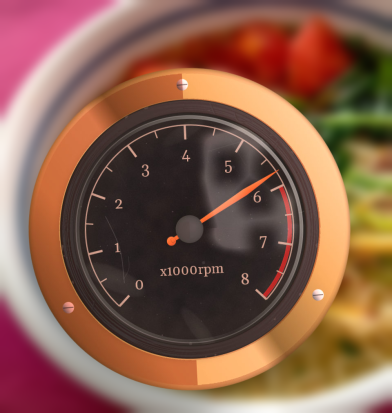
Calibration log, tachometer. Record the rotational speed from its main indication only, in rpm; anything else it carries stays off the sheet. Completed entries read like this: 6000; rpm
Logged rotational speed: 5750; rpm
